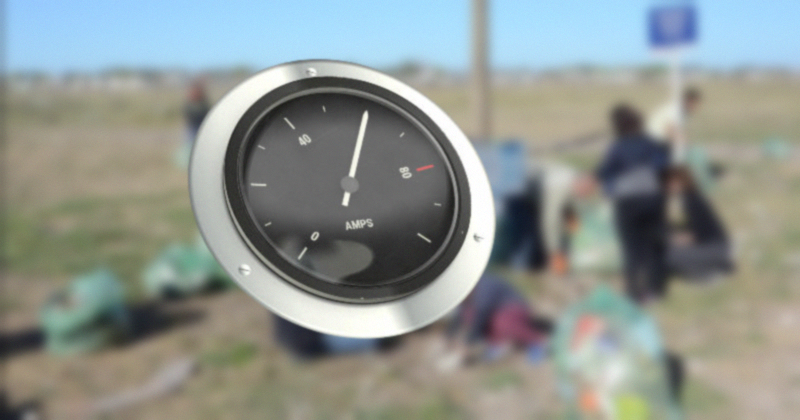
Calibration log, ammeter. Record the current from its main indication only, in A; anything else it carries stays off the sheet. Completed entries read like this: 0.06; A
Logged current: 60; A
